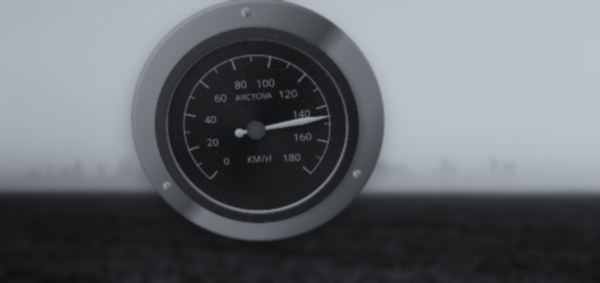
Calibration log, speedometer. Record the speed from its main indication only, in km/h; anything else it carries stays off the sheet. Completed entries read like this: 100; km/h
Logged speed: 145; km/h
